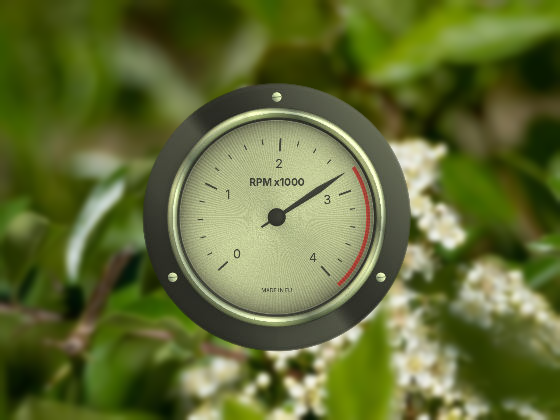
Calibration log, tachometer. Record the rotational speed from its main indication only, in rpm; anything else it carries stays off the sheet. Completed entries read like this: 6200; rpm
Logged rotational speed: 2800; rpm
